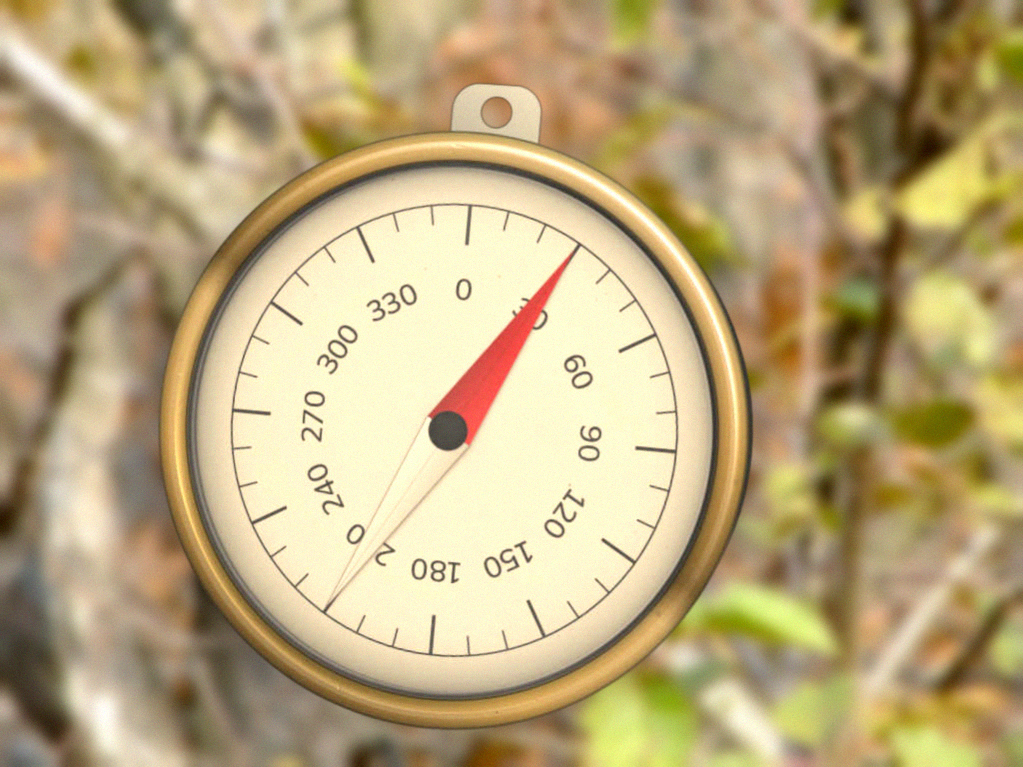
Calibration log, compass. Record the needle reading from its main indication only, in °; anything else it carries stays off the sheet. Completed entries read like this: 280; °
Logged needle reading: 30; °
